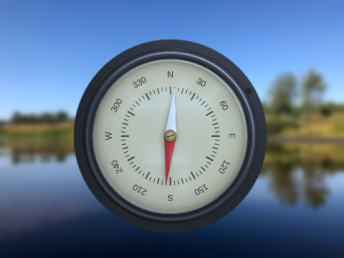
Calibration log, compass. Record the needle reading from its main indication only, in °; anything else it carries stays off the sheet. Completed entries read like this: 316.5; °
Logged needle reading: 185; °
